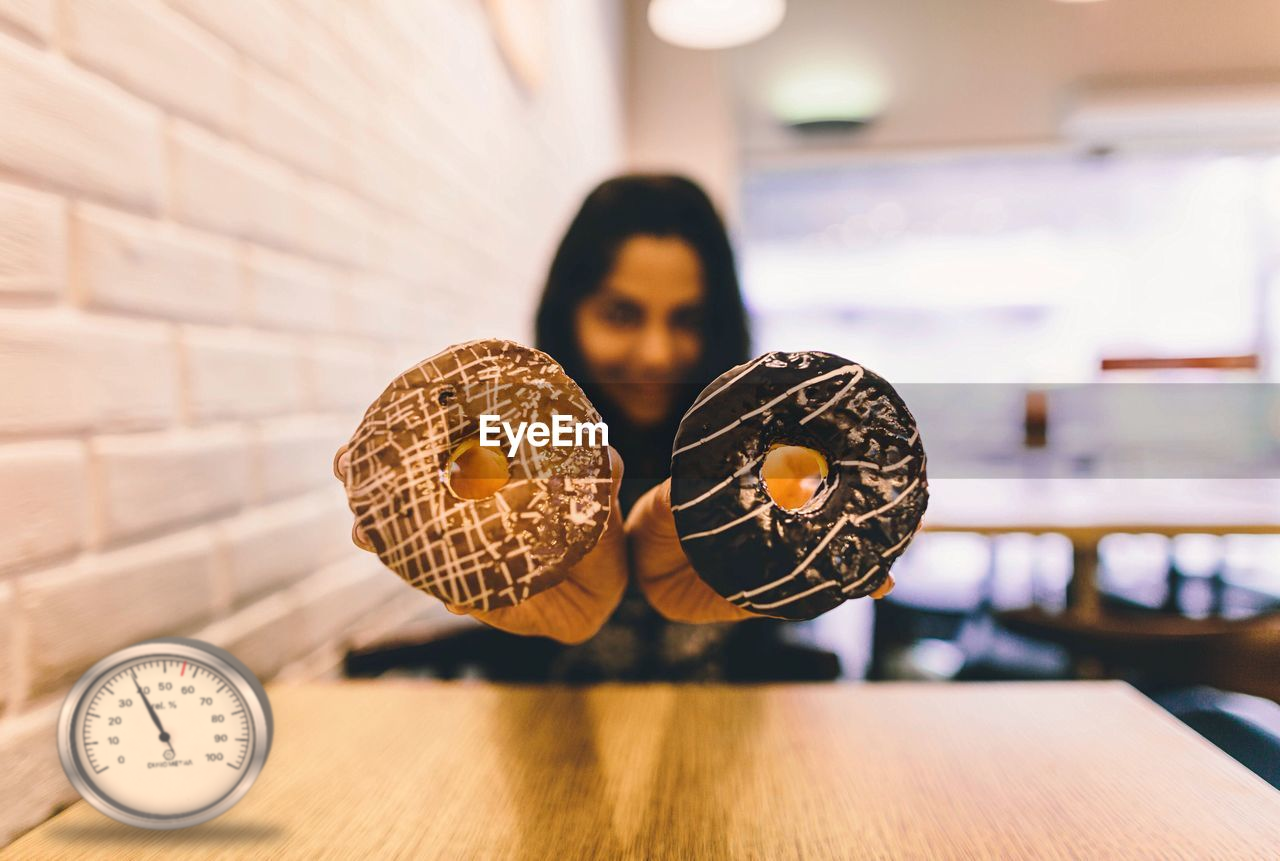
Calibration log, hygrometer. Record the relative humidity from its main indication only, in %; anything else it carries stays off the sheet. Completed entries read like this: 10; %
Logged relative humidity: 40; %
